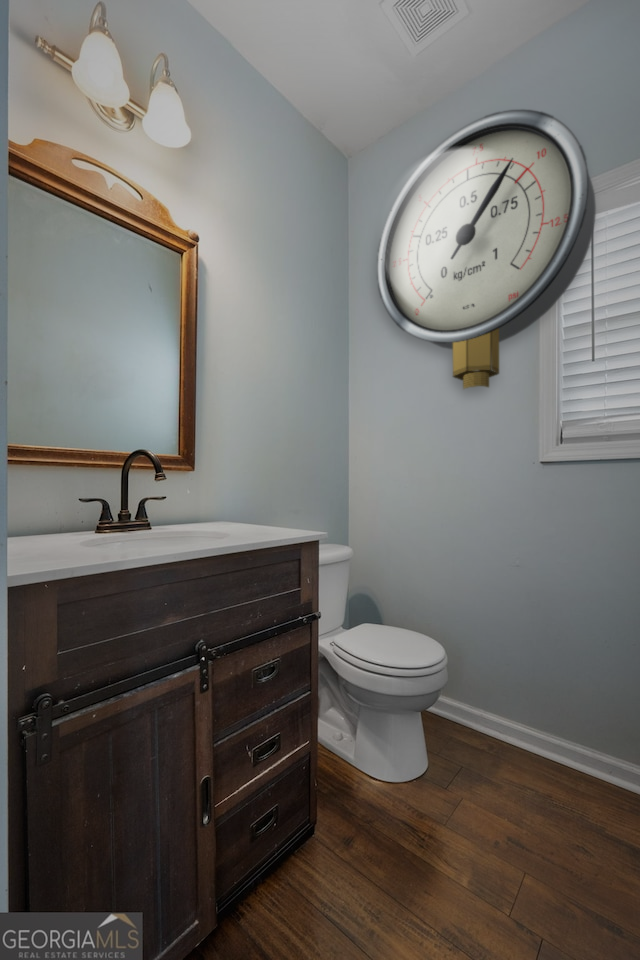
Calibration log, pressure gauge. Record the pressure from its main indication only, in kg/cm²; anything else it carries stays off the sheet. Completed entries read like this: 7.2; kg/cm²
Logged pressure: 0.65; kg/cm²
